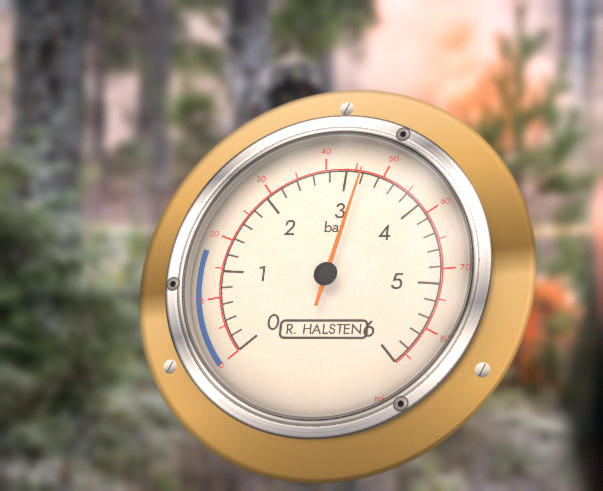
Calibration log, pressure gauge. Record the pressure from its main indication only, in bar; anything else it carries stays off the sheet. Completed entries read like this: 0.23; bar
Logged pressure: 3.2; bar
